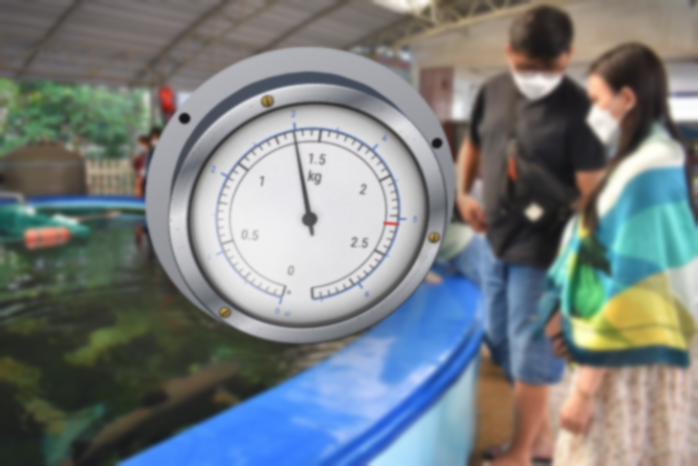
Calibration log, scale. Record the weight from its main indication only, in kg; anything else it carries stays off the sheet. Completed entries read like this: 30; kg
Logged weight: 1.35; kg
